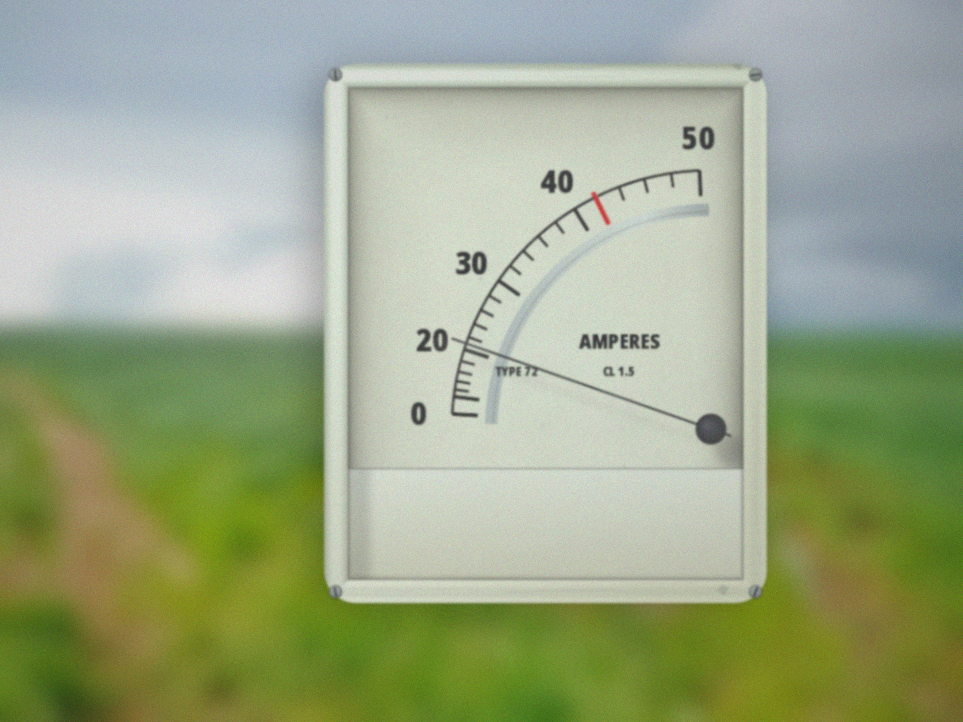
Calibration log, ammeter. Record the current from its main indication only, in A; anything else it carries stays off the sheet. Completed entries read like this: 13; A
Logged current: 21; A
